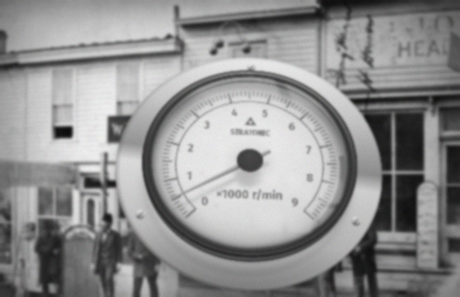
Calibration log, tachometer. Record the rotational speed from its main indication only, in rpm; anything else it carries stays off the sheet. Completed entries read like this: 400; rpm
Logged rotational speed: 500; rpm
